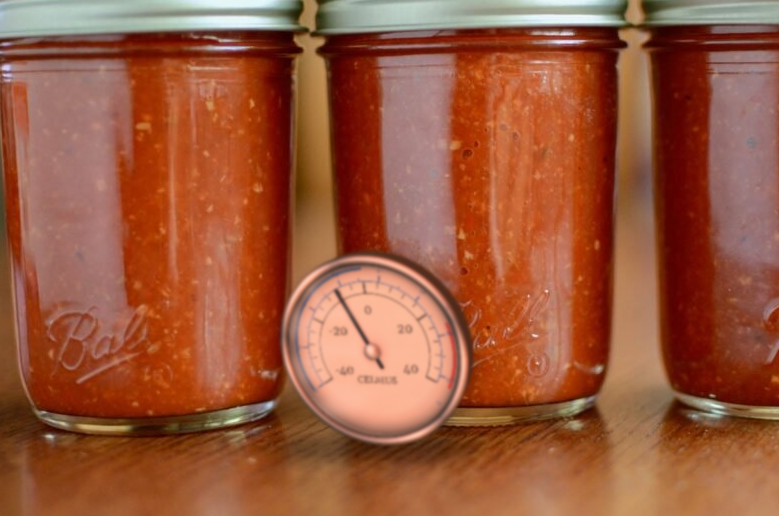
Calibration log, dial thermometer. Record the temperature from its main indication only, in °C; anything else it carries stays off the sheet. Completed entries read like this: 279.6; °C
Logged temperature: -8; °C
